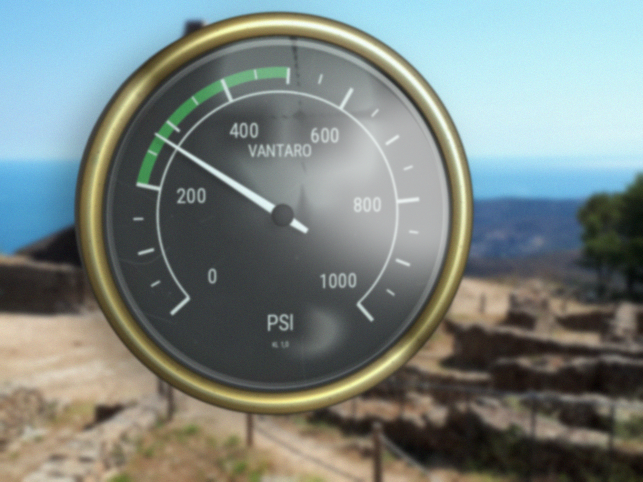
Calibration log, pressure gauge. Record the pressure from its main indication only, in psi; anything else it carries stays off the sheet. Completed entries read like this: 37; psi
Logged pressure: 275; psi
